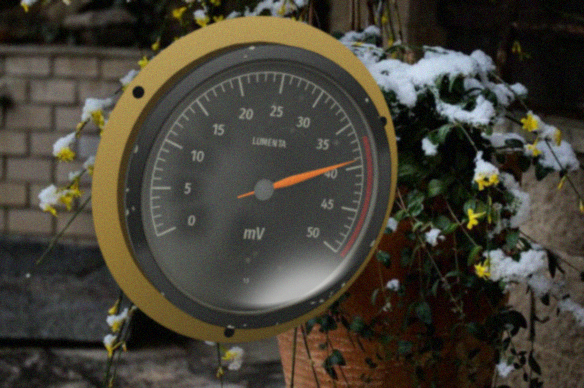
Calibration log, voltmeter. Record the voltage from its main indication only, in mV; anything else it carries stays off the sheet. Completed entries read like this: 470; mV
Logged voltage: 39; mV
